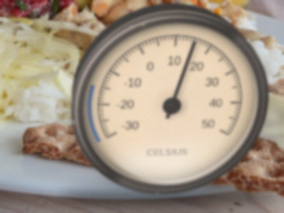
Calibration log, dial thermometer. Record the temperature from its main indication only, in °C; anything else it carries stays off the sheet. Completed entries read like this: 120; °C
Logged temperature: 15; °C
